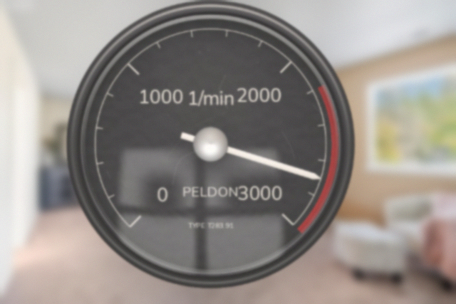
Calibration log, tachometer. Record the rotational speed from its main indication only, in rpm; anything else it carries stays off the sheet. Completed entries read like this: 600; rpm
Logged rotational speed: 2700; rpm
